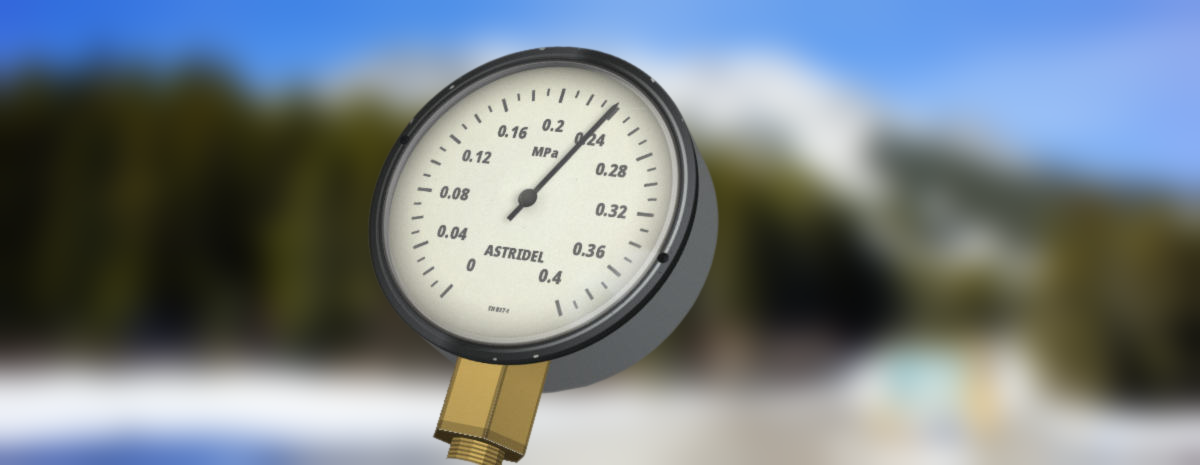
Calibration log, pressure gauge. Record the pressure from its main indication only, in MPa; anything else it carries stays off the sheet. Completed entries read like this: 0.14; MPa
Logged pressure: 0.24; MPa
